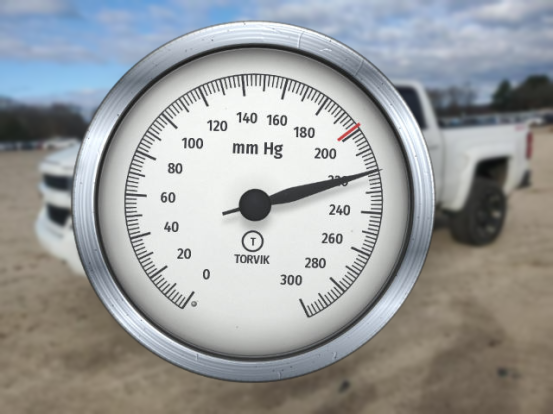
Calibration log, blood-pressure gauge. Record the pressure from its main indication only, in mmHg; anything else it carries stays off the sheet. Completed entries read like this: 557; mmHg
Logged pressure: 220; mmHg
